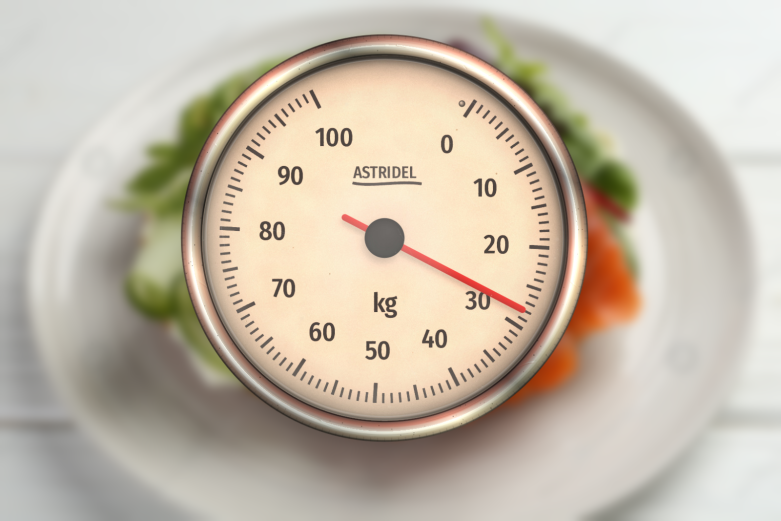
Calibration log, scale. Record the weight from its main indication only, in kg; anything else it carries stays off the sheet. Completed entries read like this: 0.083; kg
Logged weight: 28; kg
